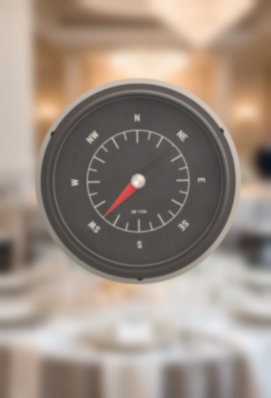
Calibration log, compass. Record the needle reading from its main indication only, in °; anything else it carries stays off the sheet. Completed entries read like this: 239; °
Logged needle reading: 225; °
